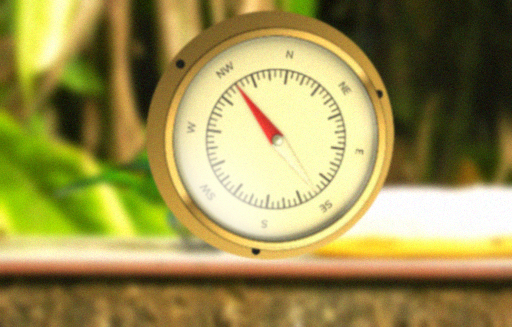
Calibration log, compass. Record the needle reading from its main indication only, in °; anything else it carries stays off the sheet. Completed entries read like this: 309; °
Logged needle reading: 315; °
